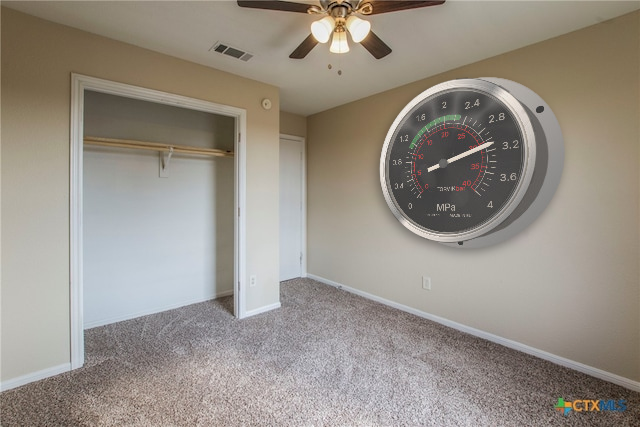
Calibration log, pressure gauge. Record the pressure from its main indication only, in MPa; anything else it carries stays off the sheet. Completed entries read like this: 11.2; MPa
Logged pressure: 3.1; MPa
